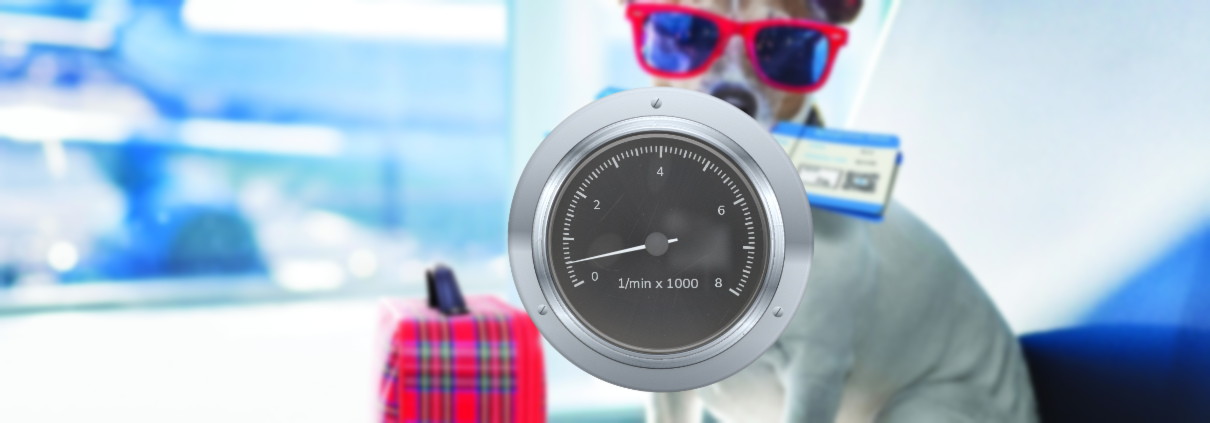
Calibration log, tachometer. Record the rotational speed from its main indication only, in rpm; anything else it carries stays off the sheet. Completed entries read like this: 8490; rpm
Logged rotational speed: 500; rpm
